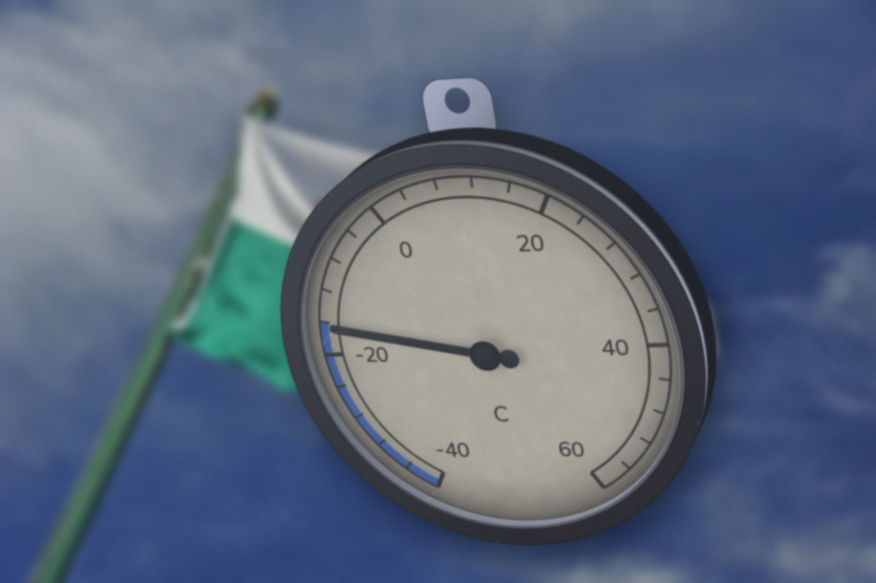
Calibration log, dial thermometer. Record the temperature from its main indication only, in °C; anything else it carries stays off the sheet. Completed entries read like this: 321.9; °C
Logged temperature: -16; °C
